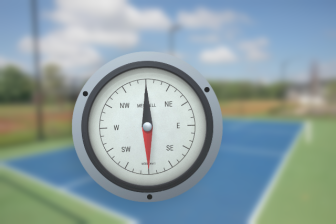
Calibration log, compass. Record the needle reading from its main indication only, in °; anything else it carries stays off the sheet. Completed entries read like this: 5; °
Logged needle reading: 180; °
